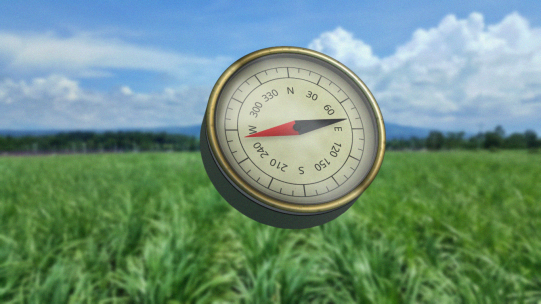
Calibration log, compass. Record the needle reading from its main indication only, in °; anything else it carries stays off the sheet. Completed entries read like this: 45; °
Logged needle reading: 260; °
